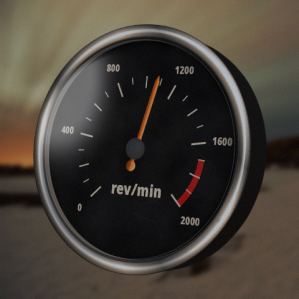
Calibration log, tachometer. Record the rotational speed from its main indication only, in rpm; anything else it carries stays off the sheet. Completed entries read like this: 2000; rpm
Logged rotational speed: 1100; rpm
